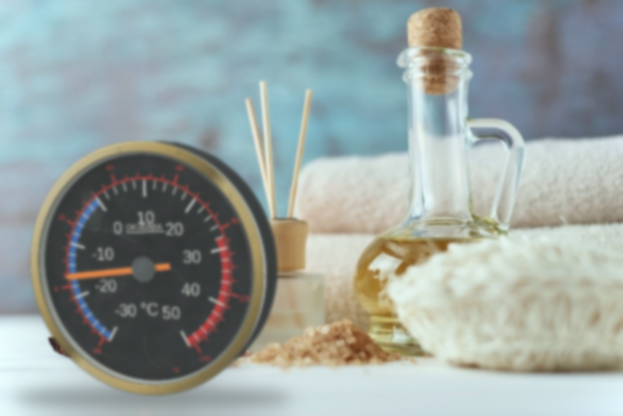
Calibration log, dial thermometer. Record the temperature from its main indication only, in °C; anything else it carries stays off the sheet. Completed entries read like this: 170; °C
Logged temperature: -16; °C
